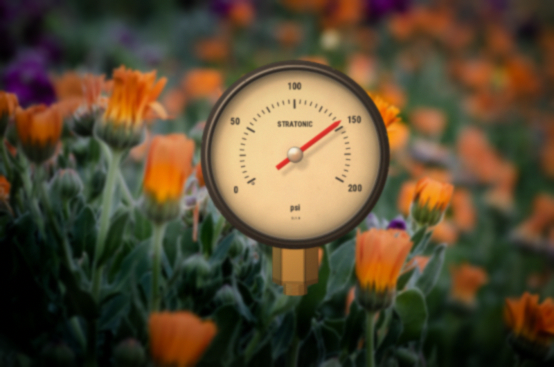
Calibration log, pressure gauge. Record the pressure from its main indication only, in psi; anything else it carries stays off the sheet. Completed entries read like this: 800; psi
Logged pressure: 145; psi
